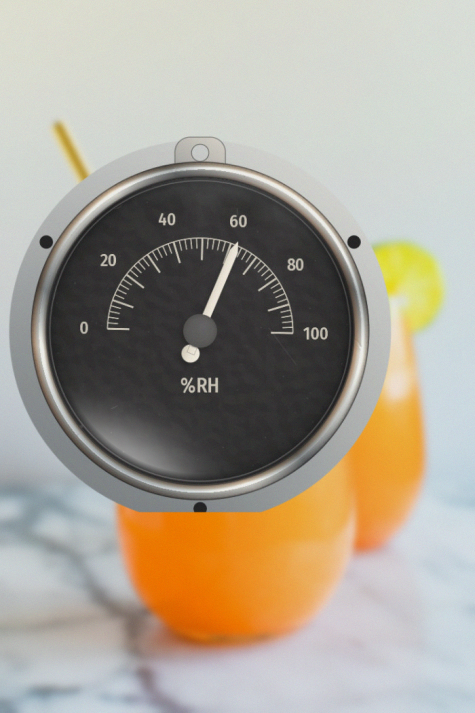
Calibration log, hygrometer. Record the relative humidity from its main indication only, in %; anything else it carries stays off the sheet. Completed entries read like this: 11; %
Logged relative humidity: 62; %
